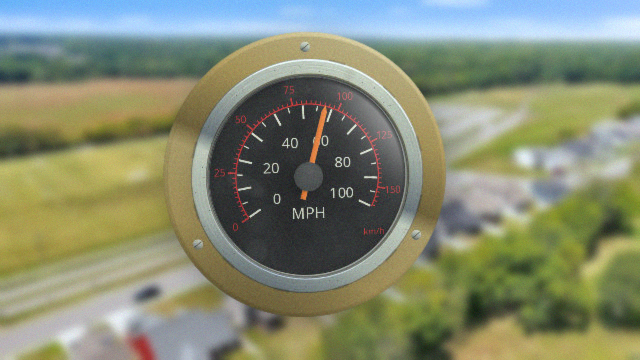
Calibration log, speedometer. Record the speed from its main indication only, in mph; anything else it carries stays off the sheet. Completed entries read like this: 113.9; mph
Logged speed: 57.5; mph
